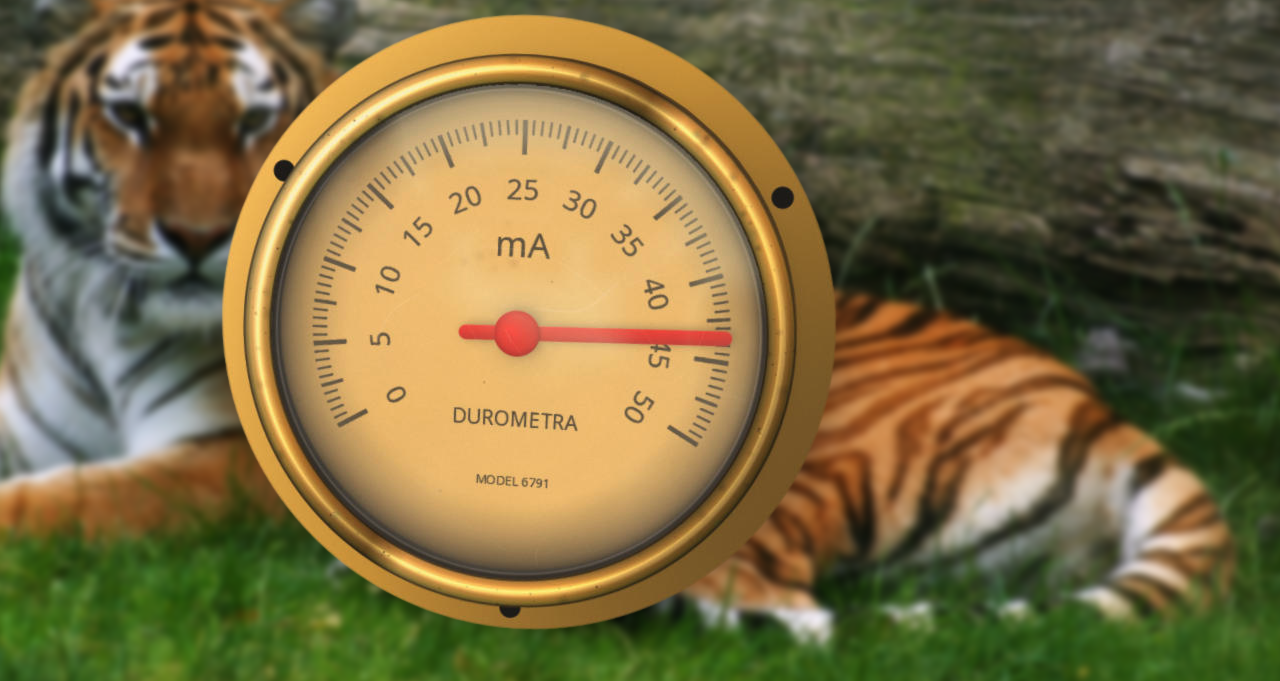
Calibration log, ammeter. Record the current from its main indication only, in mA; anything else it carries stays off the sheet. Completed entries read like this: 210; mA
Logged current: 43.5; mA
